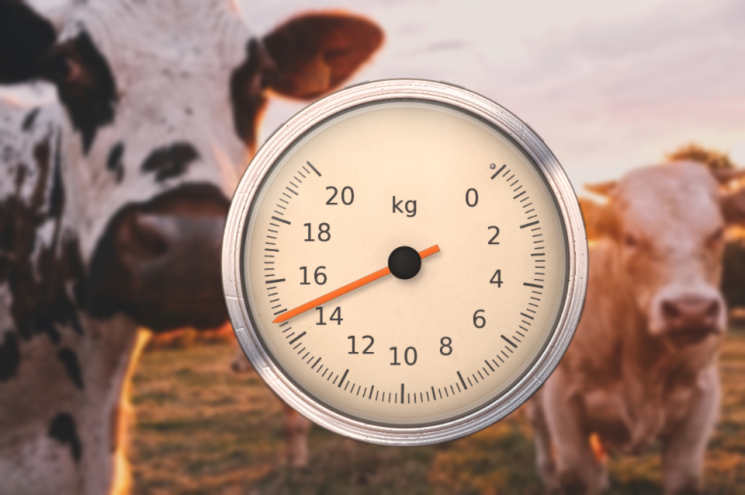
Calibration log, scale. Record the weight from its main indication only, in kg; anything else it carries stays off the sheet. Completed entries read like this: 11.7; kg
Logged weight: 14.8; kg
